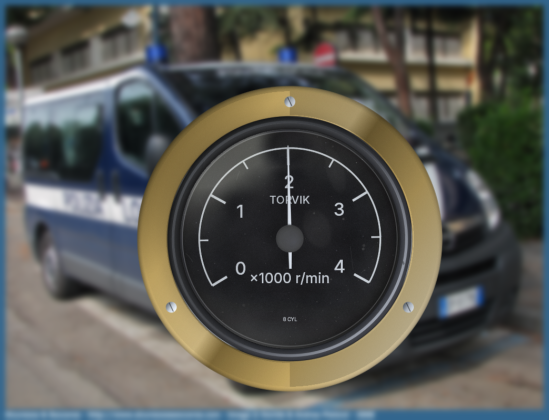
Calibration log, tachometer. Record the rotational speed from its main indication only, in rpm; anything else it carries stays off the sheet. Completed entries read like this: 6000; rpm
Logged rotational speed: 2000; rpm
